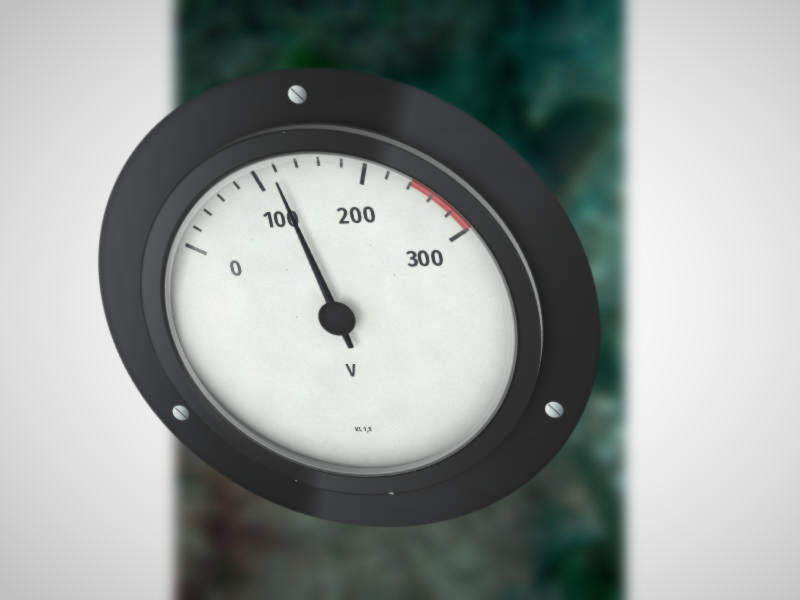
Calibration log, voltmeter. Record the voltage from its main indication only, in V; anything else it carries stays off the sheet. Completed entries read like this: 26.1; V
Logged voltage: 120; V
